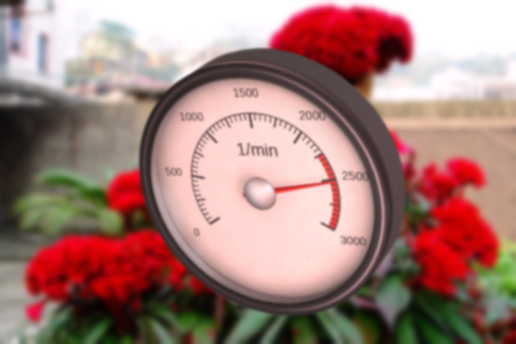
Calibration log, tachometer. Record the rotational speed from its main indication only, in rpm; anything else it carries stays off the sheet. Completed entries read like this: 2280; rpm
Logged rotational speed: 2500; rpm
